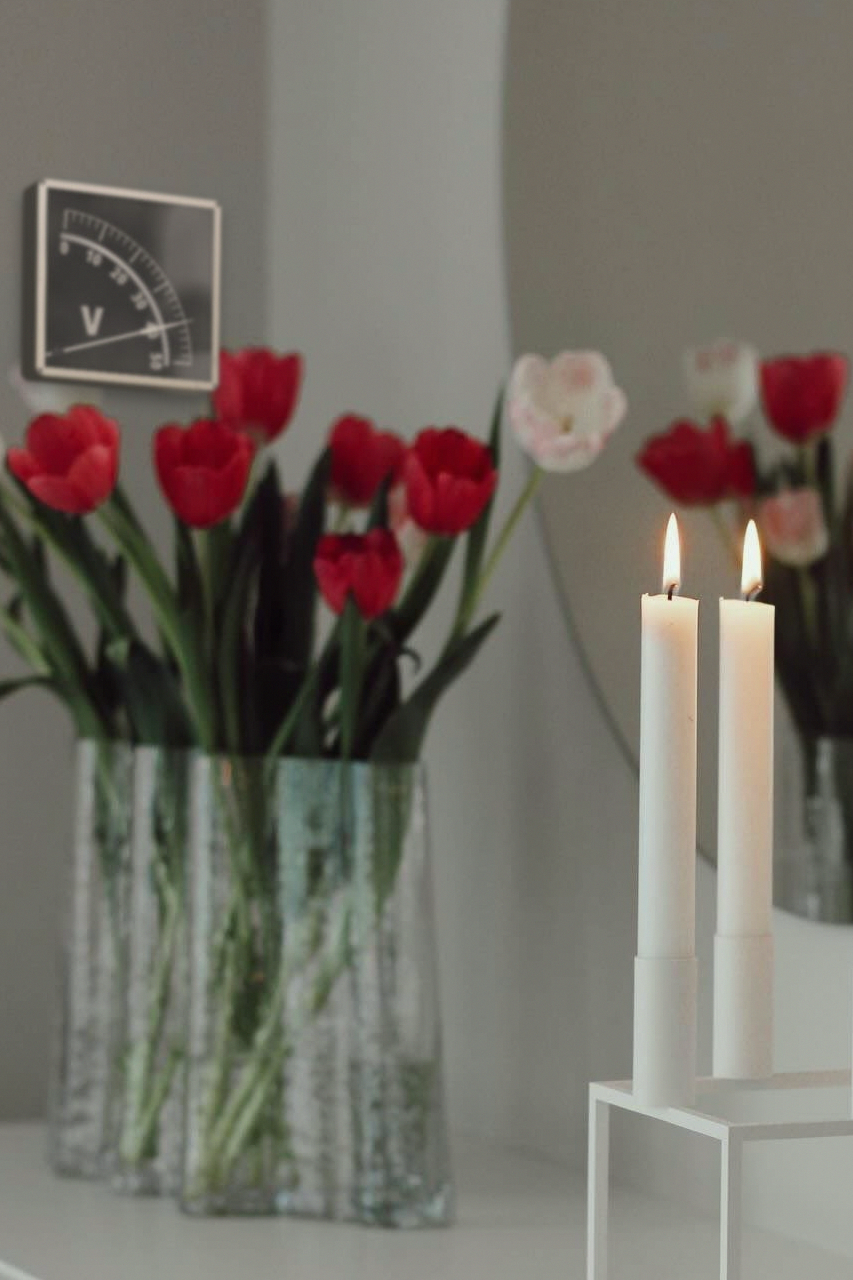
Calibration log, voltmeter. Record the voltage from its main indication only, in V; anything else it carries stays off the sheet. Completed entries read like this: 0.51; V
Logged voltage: 40; V
